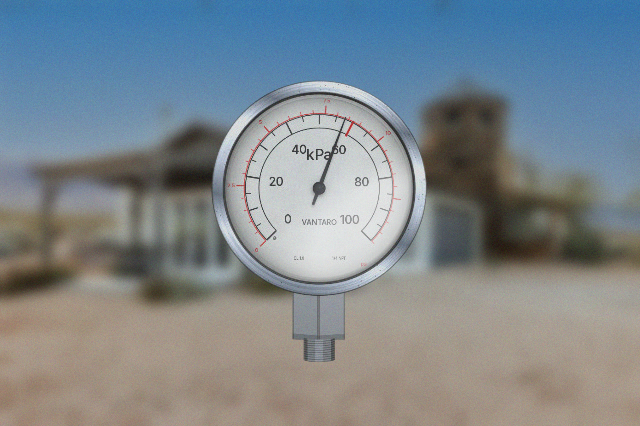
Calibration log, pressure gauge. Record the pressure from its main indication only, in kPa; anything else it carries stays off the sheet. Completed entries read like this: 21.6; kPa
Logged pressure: 57.5; kPa
